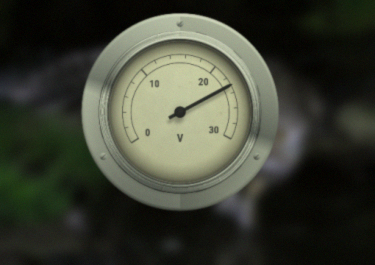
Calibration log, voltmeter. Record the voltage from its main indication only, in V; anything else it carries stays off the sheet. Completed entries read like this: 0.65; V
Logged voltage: 23; V
